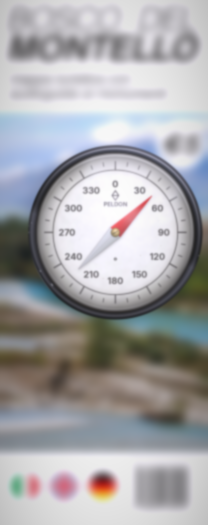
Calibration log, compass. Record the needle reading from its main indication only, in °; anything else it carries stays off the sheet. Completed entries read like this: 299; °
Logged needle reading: 45; °
